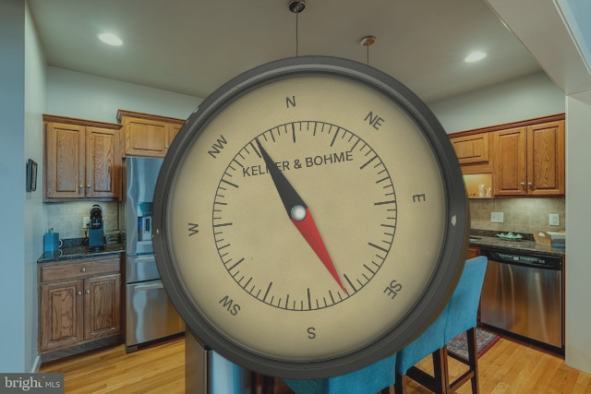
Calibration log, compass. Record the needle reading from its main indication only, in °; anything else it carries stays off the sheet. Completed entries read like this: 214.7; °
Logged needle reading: 155; °
